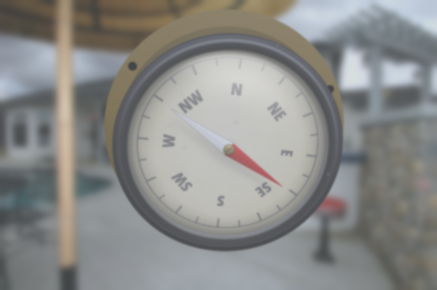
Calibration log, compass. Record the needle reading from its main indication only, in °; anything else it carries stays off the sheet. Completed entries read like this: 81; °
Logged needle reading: 120; °
